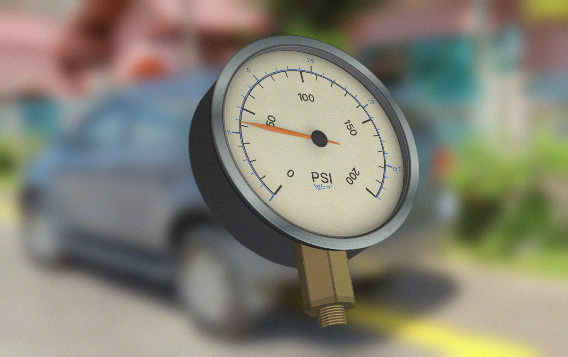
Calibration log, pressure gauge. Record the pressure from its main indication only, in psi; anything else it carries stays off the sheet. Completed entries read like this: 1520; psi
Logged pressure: 40; psi
